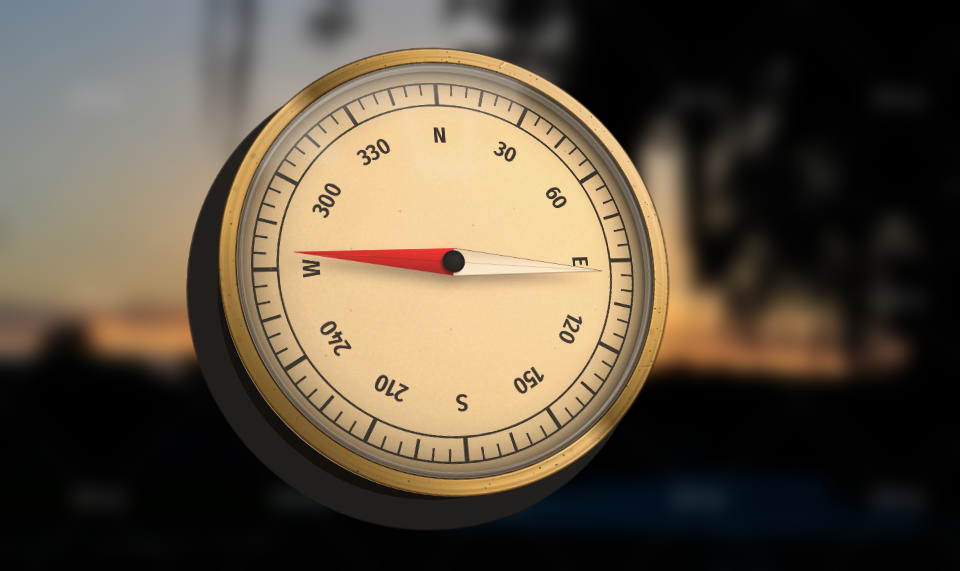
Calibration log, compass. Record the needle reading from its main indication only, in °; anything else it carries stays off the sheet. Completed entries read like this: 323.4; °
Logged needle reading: 275; °
